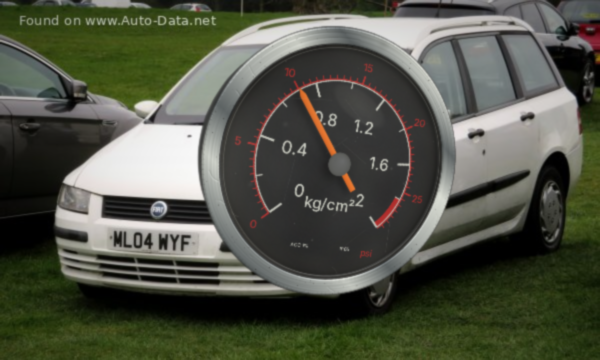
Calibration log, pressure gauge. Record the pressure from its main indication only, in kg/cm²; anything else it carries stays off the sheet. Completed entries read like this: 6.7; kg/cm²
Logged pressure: 0.7; kg/cm²
